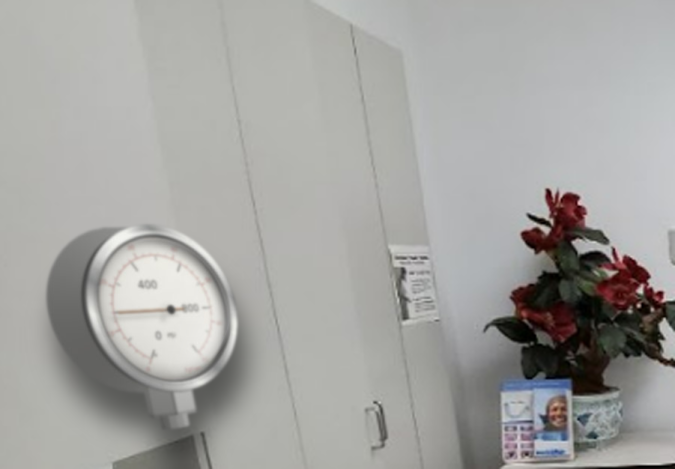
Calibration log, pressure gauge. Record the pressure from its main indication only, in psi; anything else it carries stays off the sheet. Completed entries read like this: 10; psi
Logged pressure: 200; psi
